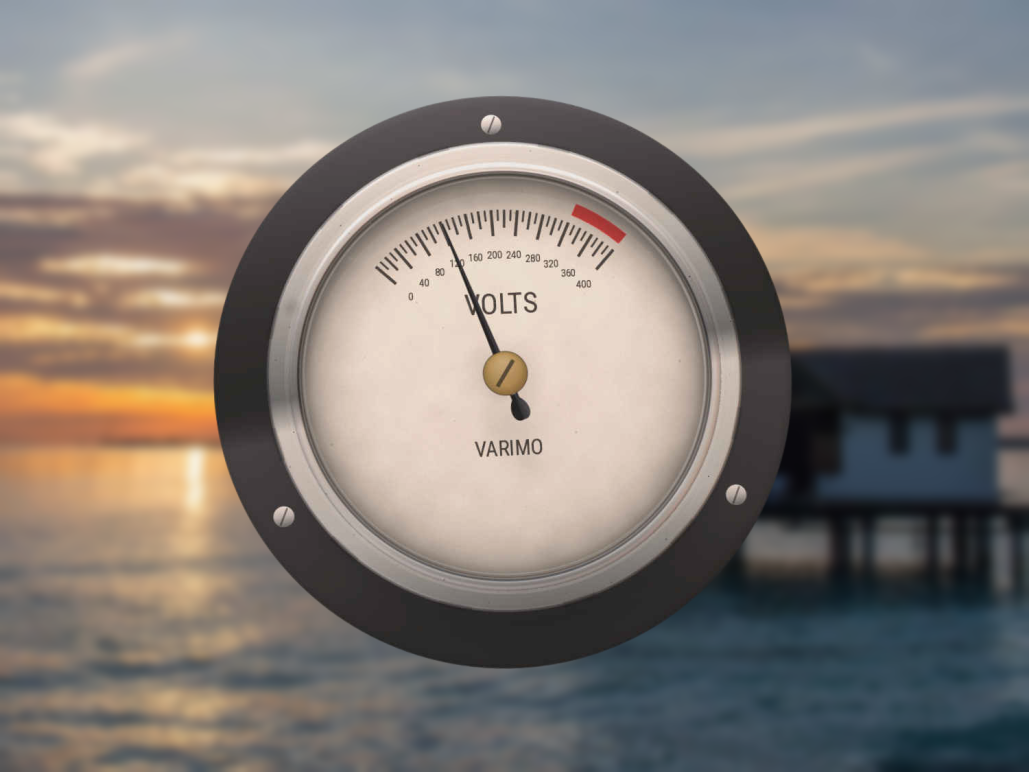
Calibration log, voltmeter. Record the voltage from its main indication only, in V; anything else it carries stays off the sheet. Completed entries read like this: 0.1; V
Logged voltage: 120; V
